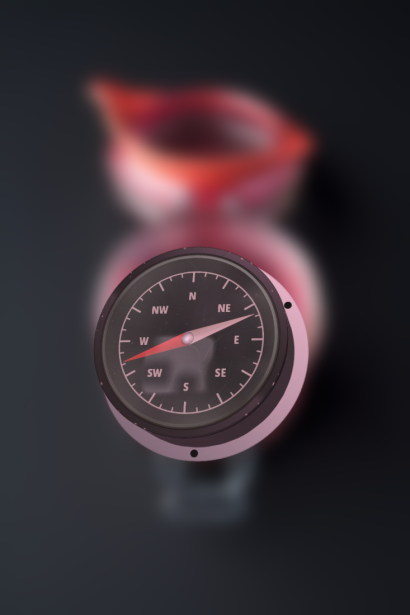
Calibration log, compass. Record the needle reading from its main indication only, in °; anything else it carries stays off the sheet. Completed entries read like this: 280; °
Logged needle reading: 250; °
